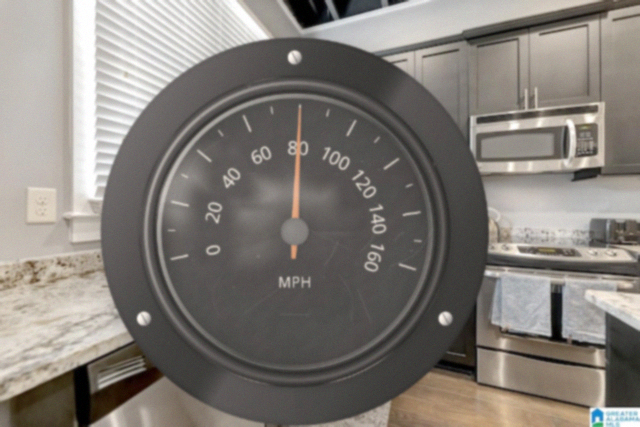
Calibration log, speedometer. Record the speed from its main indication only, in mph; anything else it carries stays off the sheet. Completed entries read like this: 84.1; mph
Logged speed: 80; mph
